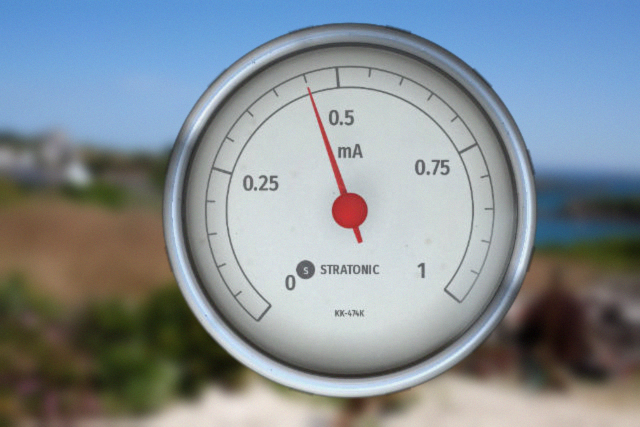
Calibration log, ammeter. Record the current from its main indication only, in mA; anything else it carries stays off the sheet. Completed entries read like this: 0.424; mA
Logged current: 0.45; mA
